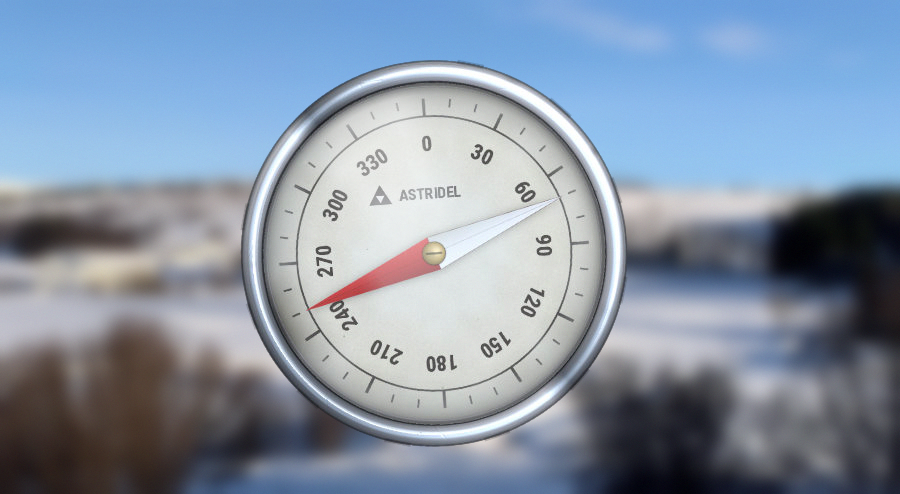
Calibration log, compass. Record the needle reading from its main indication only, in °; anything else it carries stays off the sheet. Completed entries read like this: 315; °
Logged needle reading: 250; °
